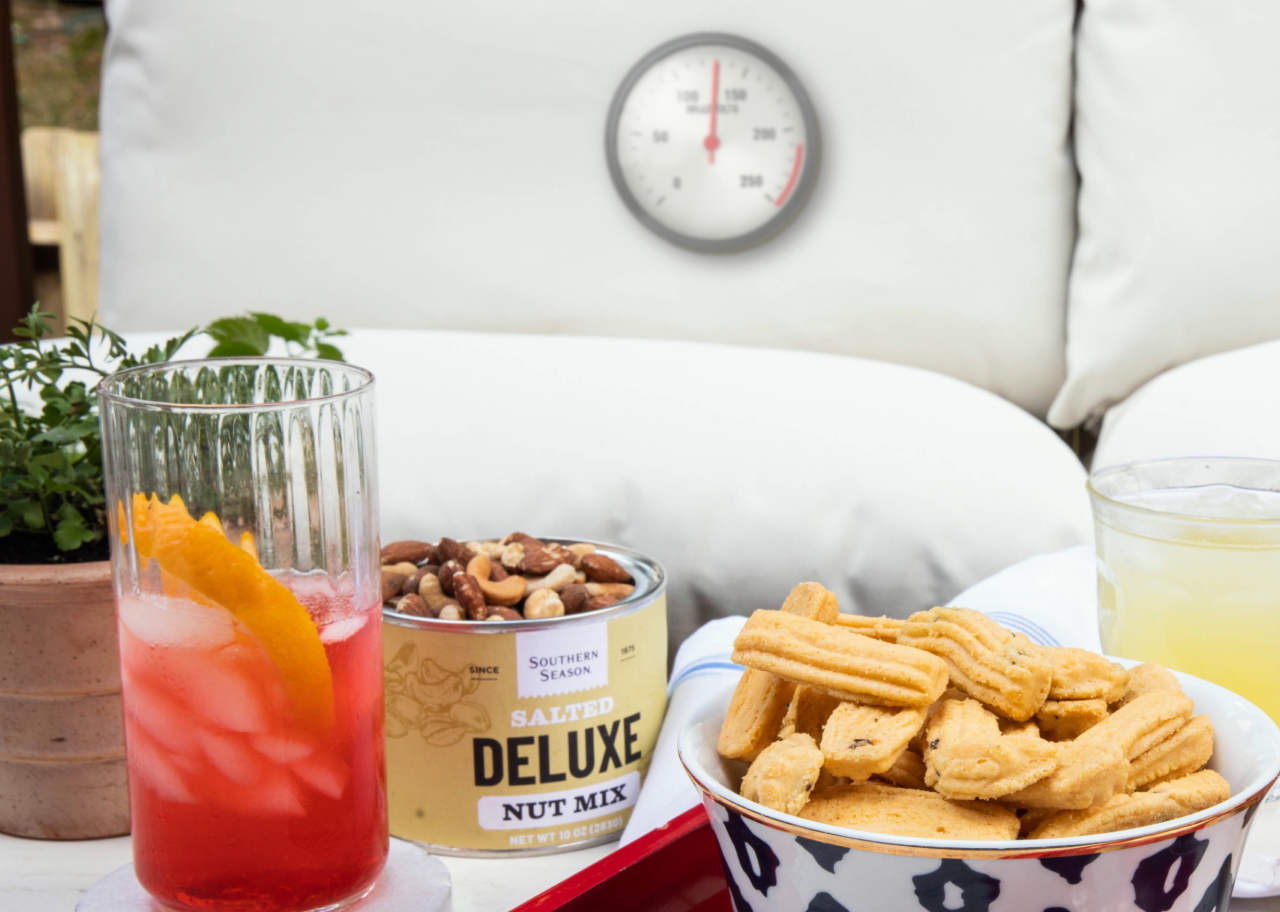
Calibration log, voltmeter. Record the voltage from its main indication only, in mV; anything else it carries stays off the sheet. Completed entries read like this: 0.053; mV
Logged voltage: 130; mV
